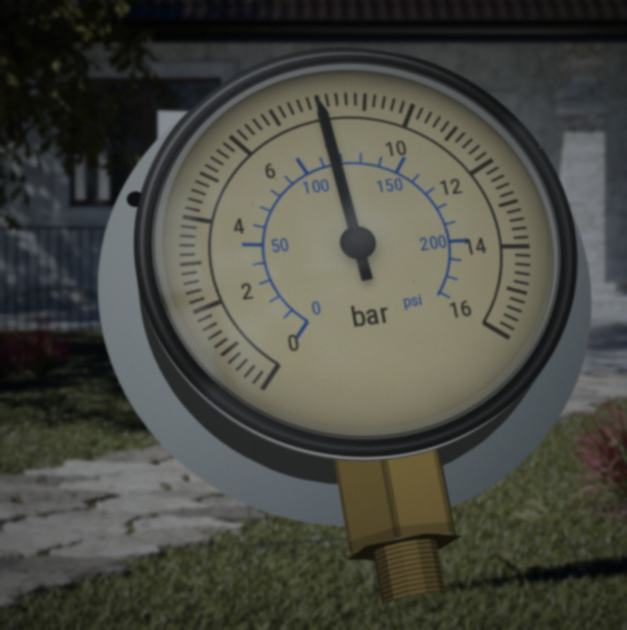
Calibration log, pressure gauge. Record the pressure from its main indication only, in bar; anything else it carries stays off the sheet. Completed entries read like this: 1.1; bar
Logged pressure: 8; bar
